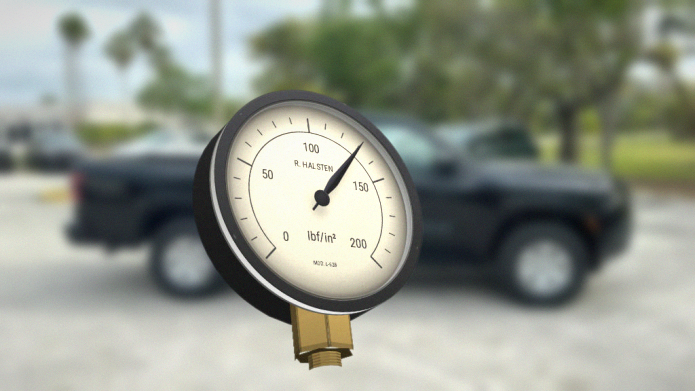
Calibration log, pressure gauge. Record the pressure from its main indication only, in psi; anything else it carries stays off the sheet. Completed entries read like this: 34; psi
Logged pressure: 130; psi
